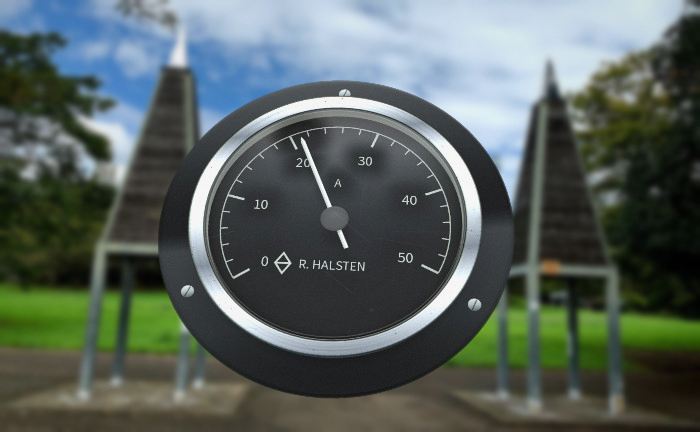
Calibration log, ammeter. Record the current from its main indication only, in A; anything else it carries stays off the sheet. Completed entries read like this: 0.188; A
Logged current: 21; A
